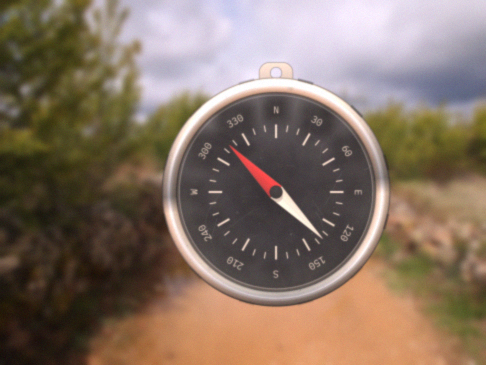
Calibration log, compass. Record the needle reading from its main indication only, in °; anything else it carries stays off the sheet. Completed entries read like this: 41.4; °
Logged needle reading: 315; °
